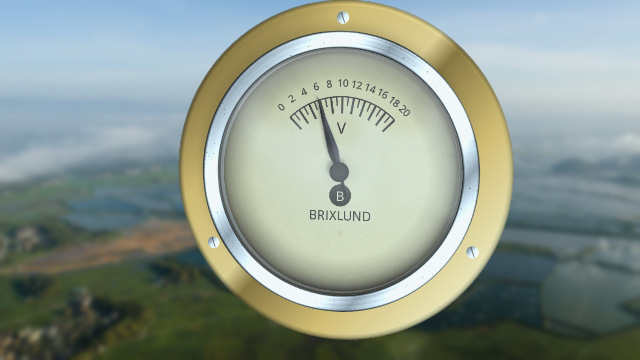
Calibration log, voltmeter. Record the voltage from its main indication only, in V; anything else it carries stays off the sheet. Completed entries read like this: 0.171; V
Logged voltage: 6; V
